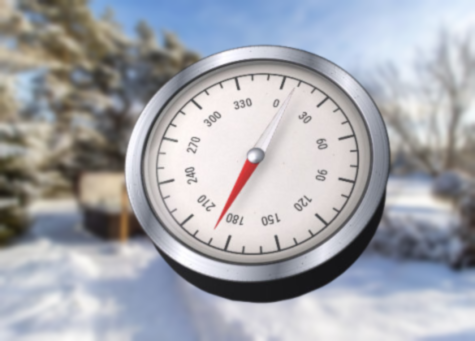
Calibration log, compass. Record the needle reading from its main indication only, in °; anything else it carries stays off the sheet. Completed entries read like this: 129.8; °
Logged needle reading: 190; °
